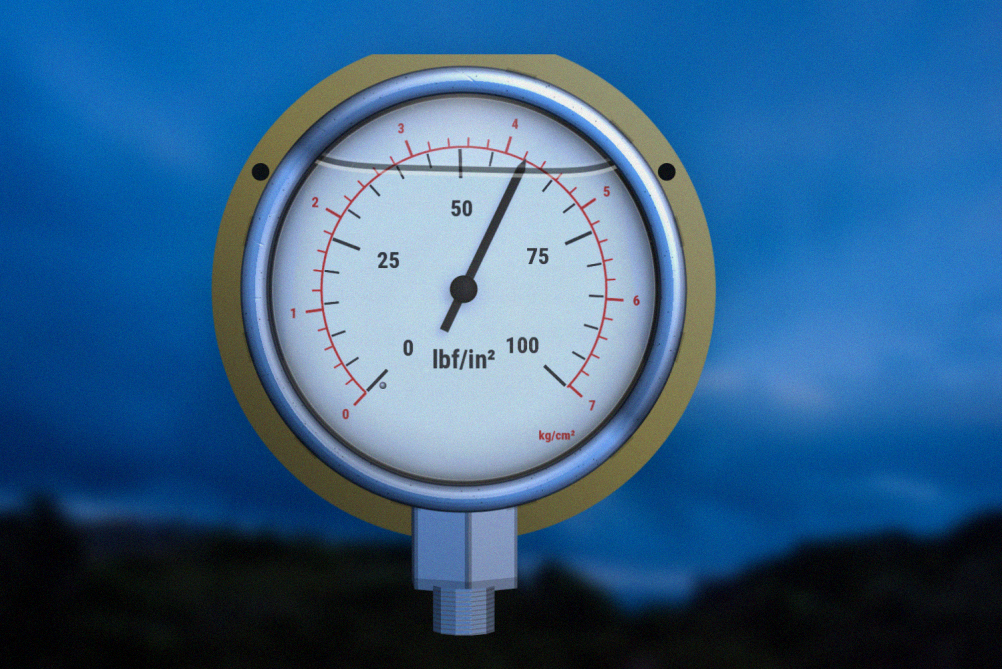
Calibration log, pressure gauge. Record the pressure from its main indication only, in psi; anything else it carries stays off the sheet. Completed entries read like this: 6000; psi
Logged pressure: 60; psi
